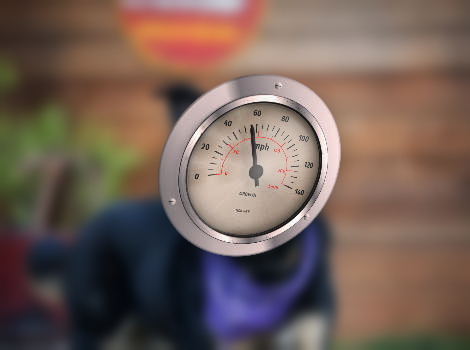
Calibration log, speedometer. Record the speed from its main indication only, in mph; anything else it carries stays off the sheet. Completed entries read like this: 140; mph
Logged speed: 55; mph
